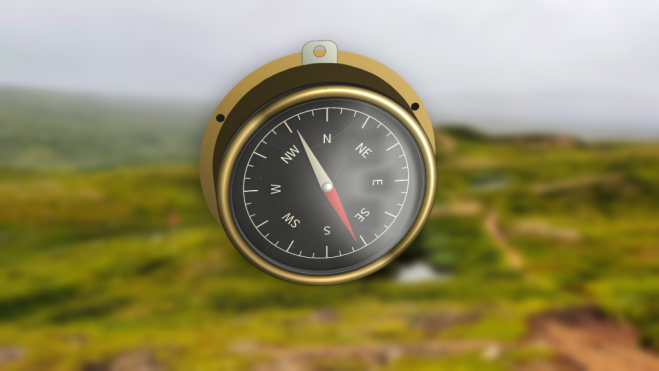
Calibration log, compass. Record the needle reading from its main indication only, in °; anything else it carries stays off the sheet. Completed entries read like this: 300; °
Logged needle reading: 155; °
